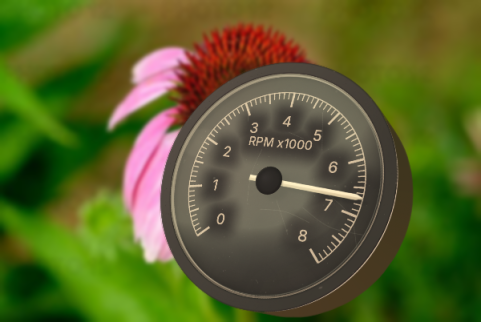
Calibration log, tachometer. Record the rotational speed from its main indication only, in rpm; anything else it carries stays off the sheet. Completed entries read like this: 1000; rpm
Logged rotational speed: 6700; rpm
